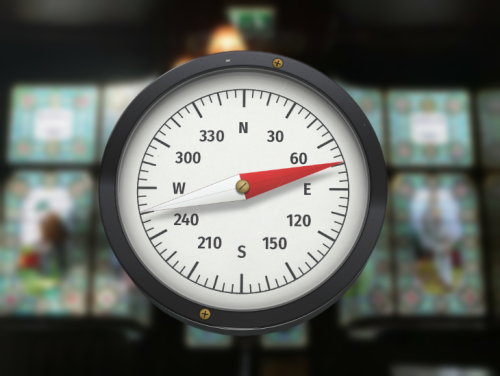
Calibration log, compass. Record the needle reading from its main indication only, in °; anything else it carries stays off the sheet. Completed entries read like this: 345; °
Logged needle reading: 75; °
